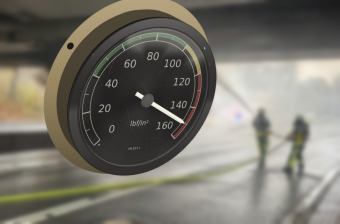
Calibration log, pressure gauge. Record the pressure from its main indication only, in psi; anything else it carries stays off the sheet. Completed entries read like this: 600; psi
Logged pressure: 150; psi
